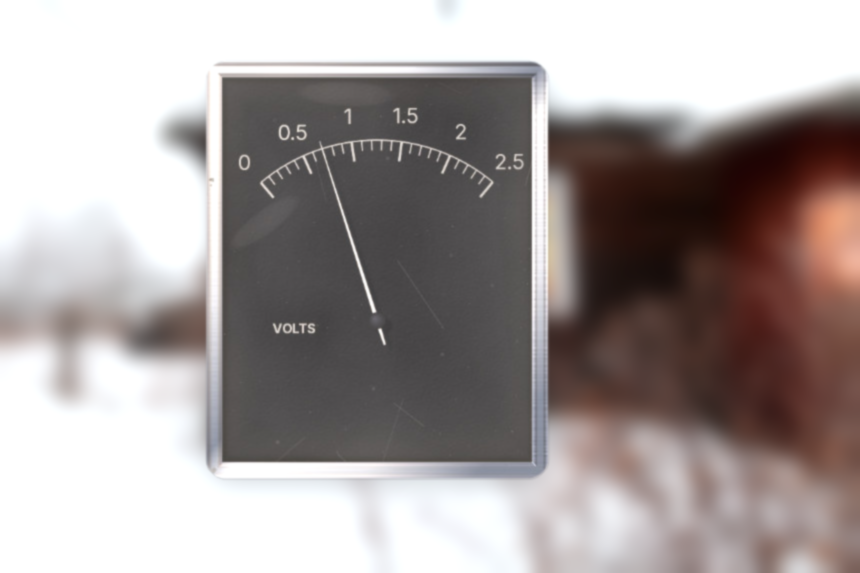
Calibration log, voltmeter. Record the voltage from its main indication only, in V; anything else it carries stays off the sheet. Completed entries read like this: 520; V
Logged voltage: 0.7; V
